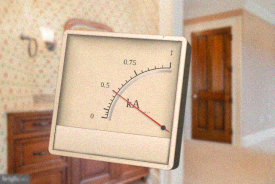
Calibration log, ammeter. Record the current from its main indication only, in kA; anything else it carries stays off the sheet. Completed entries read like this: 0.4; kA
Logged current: 0.5; kA
